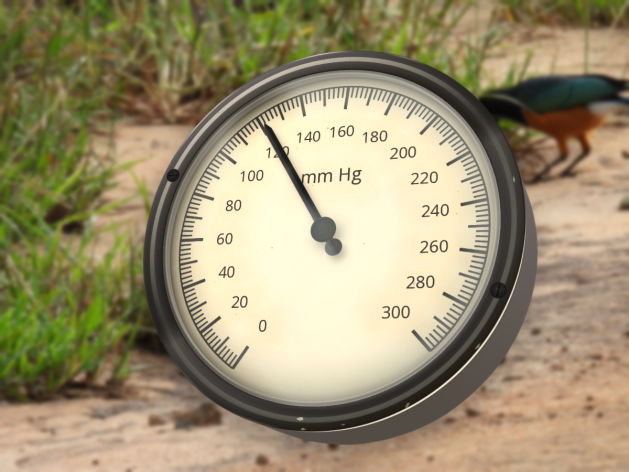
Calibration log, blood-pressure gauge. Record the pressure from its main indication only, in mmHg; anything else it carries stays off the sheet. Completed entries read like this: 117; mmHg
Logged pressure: 122; mmHg
